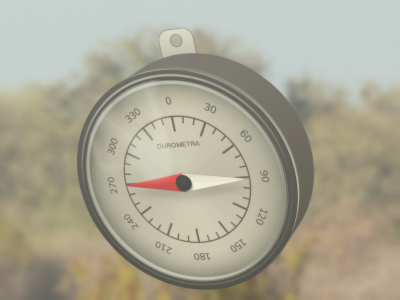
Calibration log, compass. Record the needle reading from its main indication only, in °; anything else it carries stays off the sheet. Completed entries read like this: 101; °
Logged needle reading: 270; °
